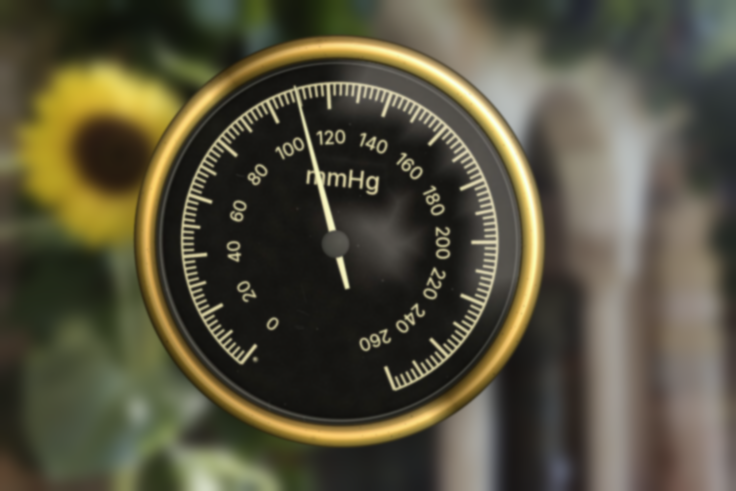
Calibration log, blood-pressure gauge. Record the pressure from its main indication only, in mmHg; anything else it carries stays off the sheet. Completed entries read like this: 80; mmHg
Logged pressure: 110; mmHg
